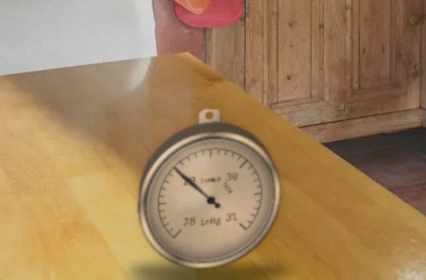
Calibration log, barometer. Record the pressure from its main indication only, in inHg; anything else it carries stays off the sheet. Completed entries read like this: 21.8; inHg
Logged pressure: 29; inHg
